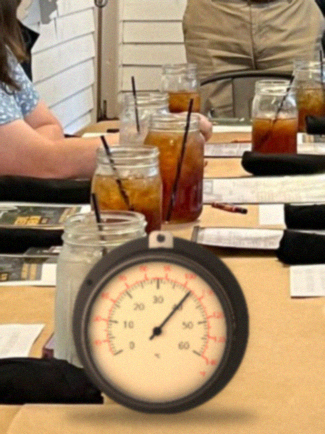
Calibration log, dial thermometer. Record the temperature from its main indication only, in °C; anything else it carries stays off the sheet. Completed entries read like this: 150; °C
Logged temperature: 40; °C
